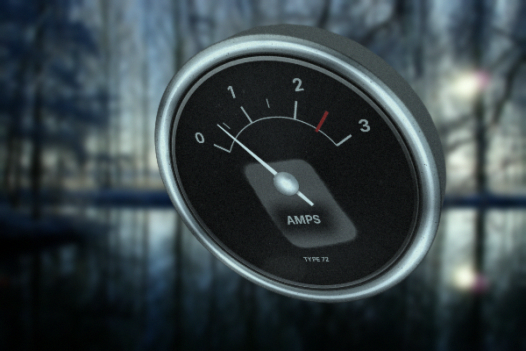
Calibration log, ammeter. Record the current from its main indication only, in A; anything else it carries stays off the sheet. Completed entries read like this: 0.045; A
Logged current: 0.5; A
